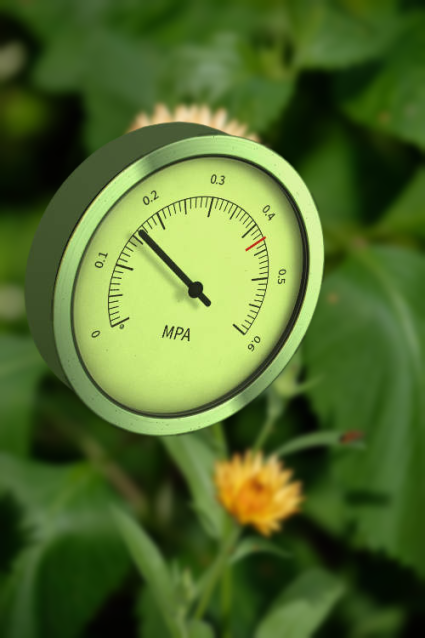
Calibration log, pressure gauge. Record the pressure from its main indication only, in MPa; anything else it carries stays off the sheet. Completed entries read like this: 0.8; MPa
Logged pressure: 0.16; MPa
